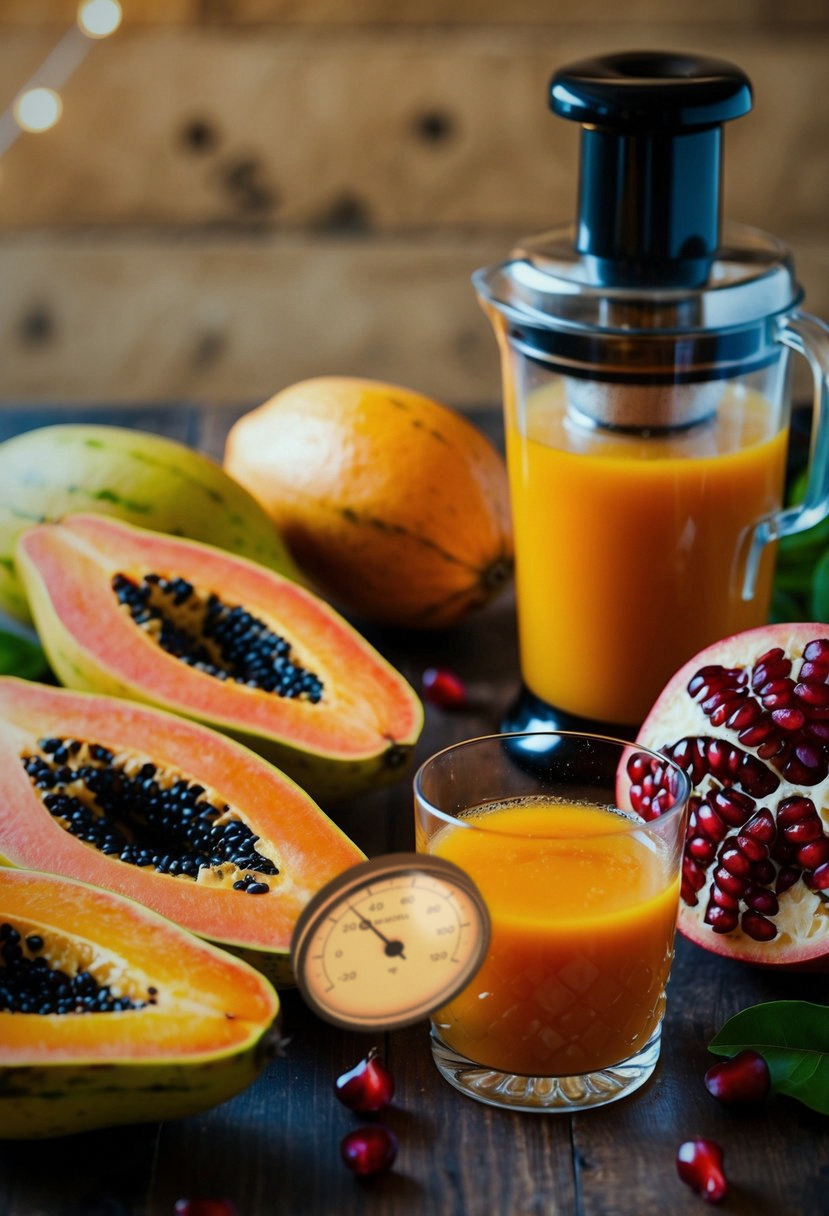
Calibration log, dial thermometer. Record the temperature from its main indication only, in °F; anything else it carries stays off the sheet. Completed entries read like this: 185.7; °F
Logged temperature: 30; °F
